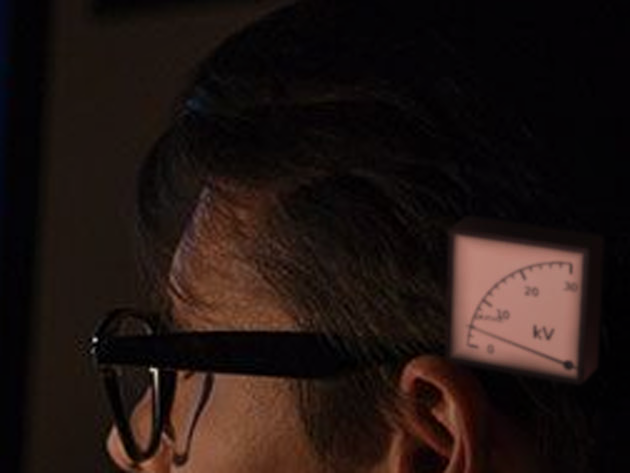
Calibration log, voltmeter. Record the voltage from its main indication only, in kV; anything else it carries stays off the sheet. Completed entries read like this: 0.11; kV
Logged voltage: 4; kV
